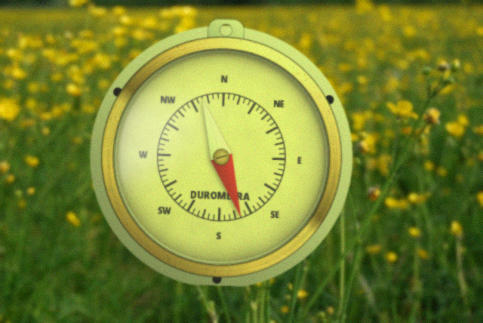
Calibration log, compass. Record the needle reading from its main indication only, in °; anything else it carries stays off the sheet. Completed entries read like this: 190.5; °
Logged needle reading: 160; °
